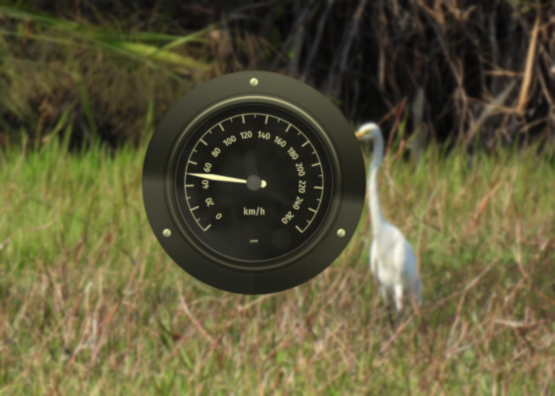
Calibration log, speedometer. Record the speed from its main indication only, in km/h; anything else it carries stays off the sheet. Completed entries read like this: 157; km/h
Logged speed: 50; km/h
